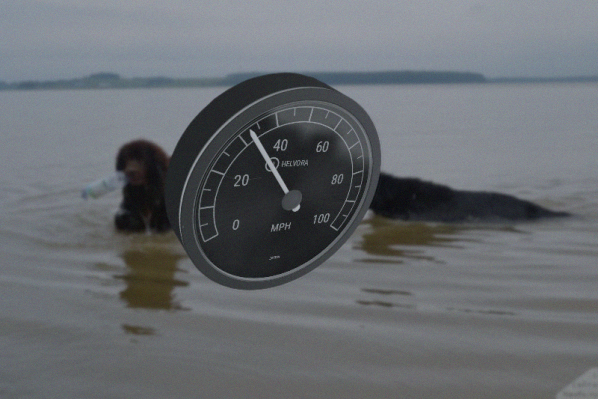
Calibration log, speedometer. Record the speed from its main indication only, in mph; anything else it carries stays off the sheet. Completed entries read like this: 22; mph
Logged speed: 32.5; mph
